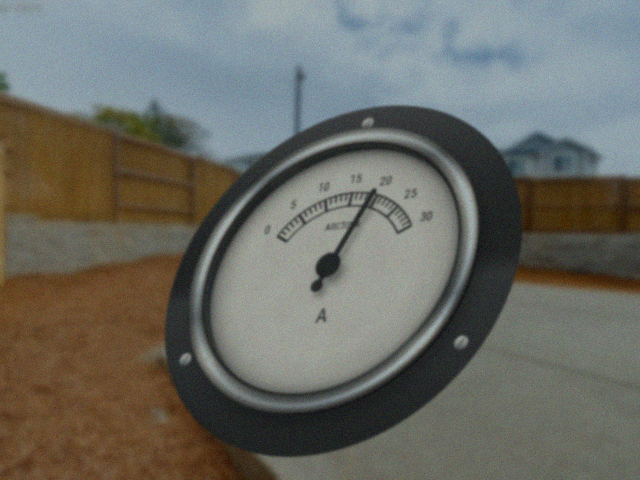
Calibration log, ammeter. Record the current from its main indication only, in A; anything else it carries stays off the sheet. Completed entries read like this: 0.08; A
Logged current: 20; A
